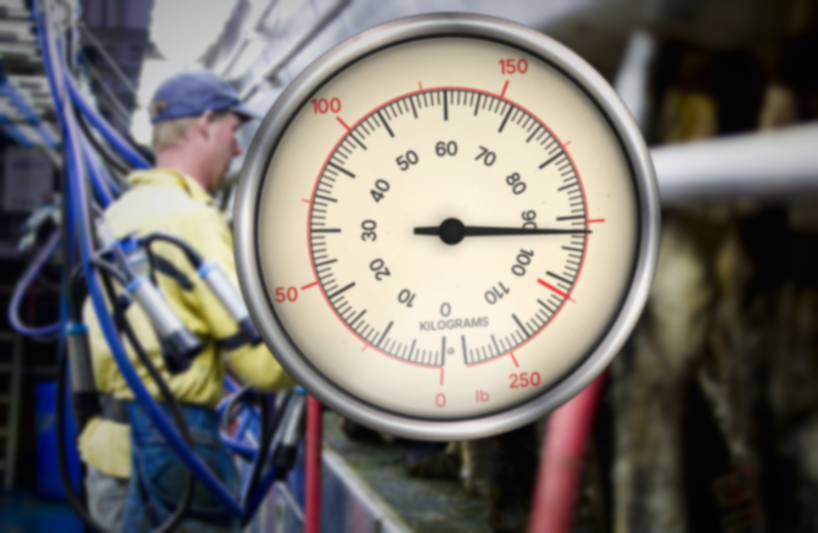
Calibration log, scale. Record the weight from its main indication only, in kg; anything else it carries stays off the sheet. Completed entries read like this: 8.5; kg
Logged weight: 92; kg
